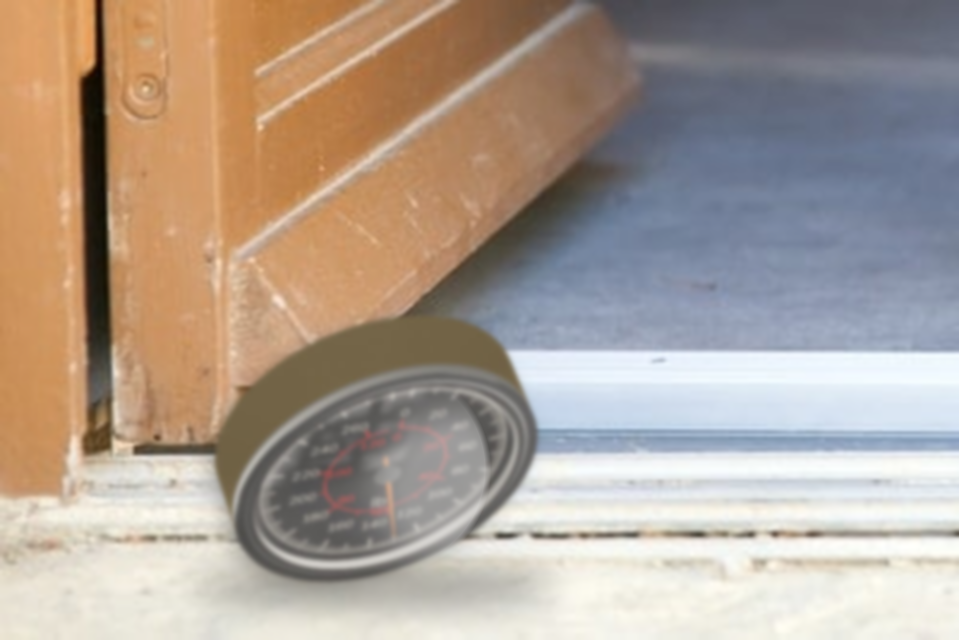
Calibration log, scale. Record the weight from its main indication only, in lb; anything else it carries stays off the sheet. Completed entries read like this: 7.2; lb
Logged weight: 130; lb
